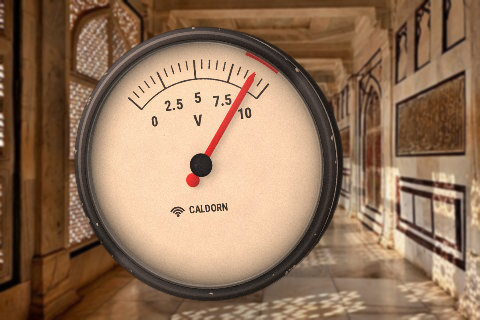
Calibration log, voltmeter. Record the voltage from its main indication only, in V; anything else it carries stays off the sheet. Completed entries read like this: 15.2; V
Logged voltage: 9; V
